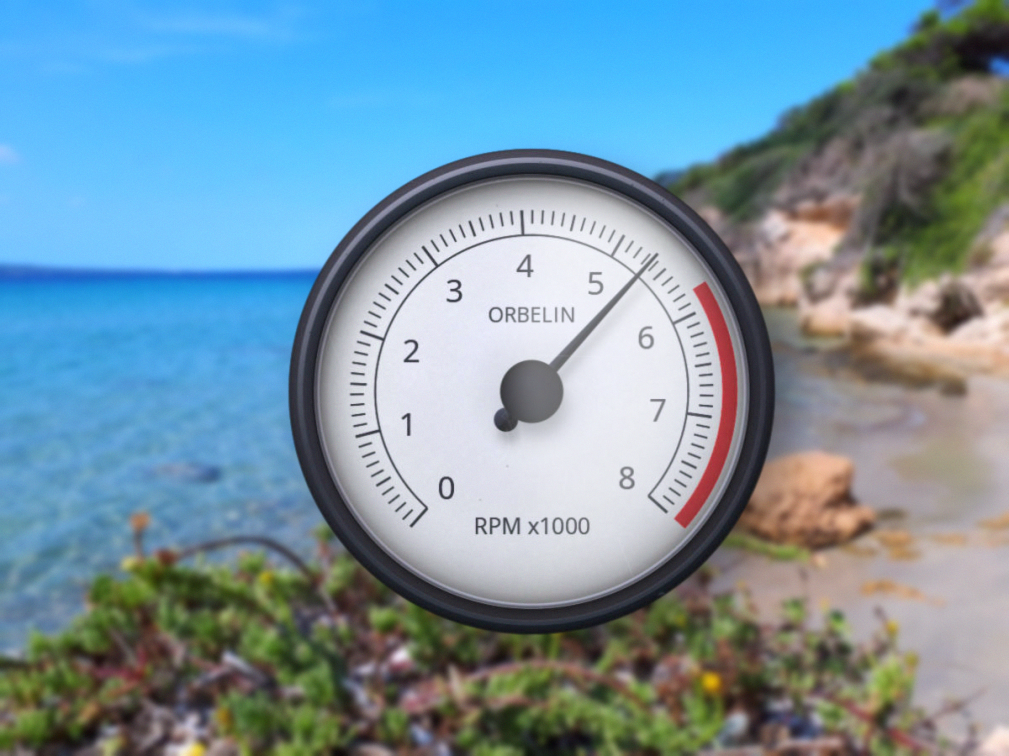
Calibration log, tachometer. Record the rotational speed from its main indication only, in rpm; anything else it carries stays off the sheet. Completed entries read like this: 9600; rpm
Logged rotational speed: 5350; rpm
